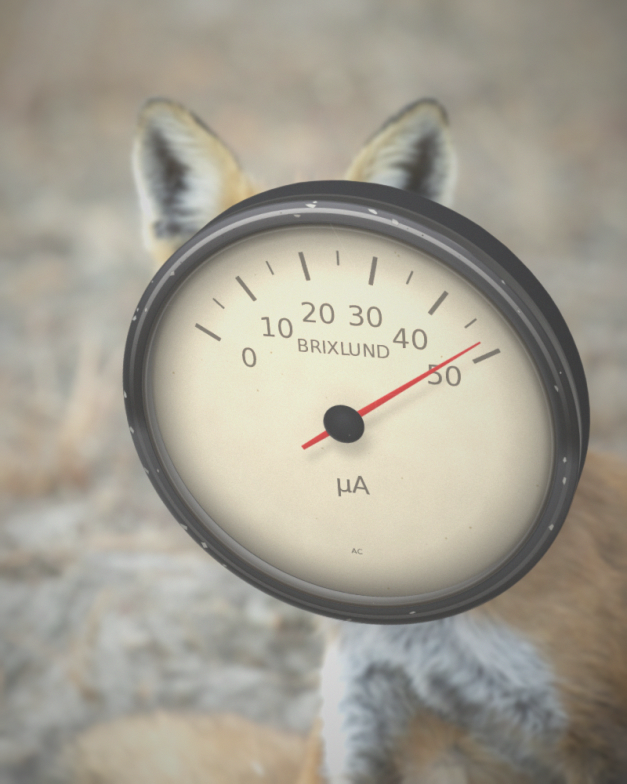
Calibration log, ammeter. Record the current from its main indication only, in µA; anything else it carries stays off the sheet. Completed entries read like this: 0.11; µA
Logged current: 47.5; µA
